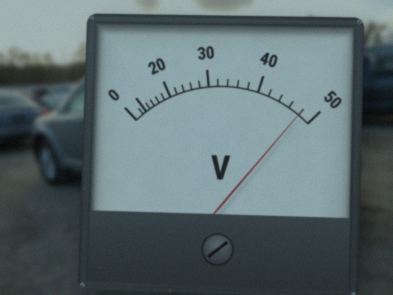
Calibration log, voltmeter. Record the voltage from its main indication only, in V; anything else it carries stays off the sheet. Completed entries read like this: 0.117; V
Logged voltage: 48; V
